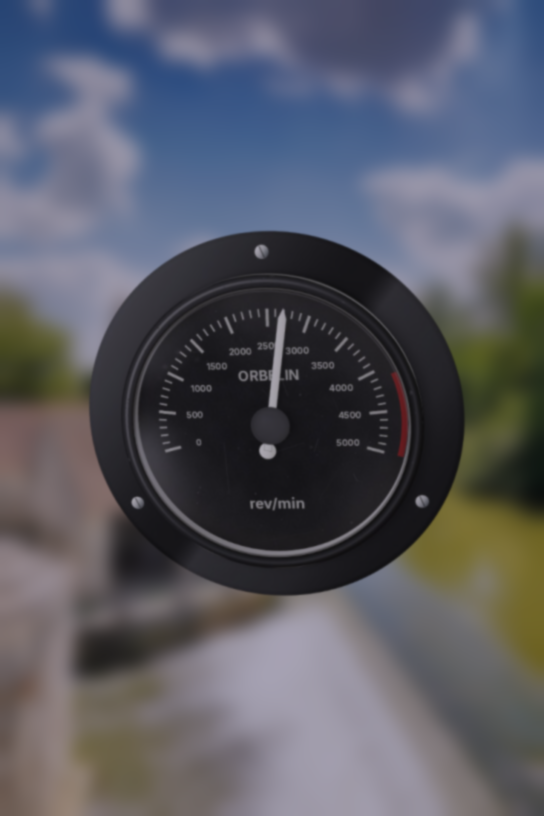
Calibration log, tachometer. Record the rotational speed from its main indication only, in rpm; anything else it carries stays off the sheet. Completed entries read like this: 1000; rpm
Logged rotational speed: 2700; rpm
